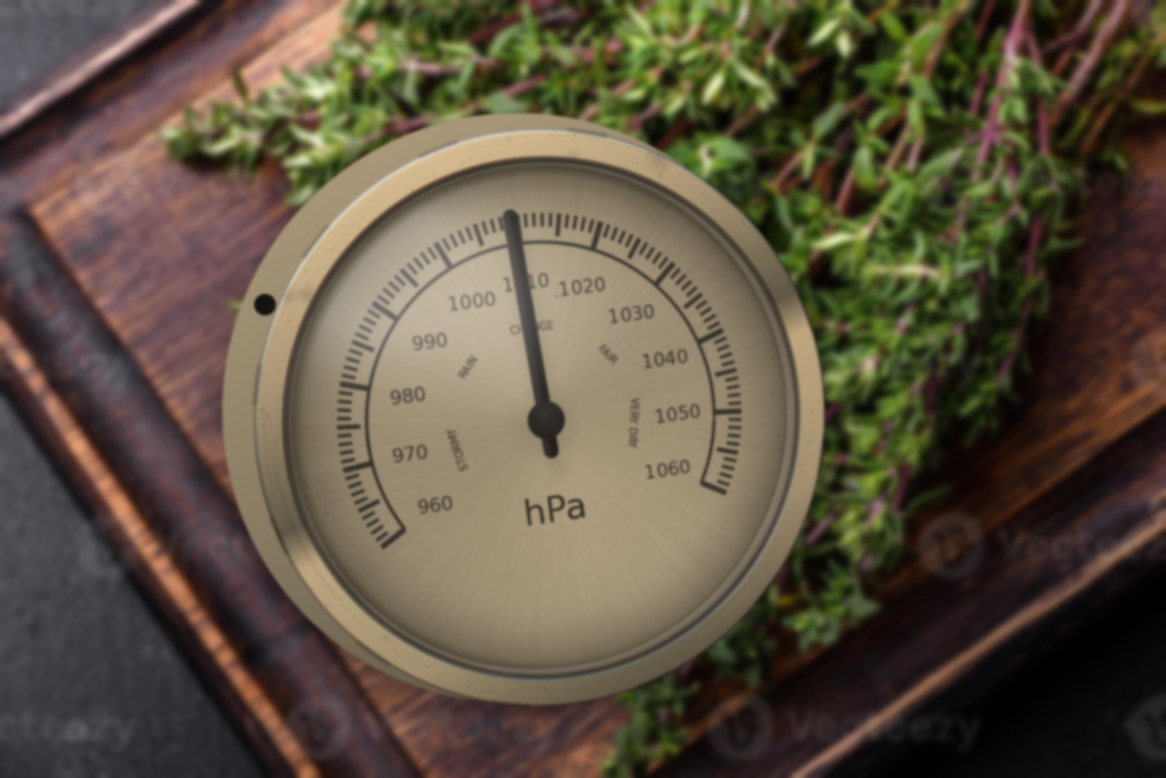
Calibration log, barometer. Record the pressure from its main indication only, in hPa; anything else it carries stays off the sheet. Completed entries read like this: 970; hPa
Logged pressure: 1009; hPa
